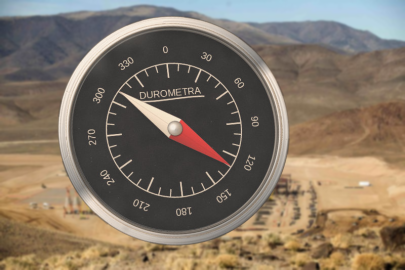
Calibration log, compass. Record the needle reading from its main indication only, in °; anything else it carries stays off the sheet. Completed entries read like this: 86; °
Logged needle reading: 130; °
